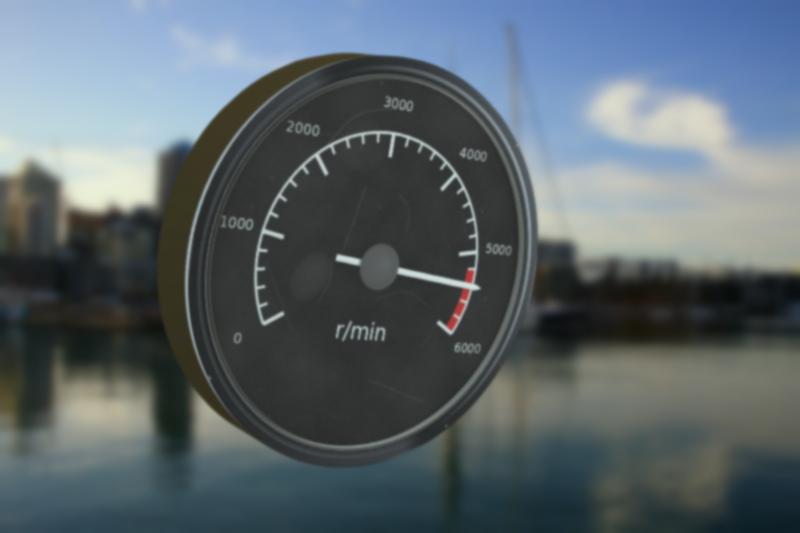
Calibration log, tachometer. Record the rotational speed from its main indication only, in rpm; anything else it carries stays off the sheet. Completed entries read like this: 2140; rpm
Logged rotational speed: 5400; rpm
